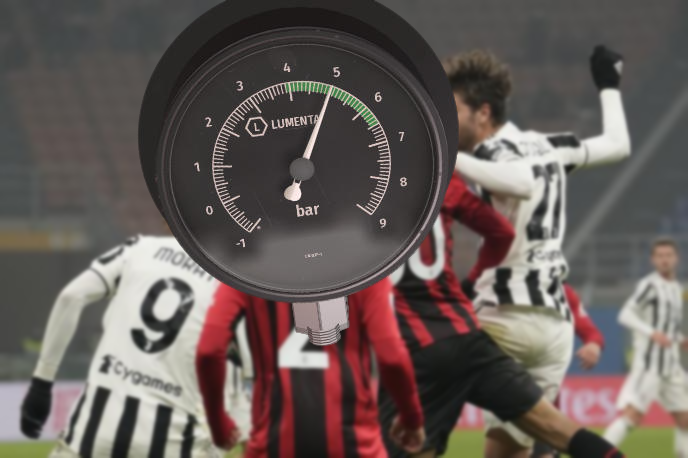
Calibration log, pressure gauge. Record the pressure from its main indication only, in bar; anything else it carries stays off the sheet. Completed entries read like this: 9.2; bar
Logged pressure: 5; bar
